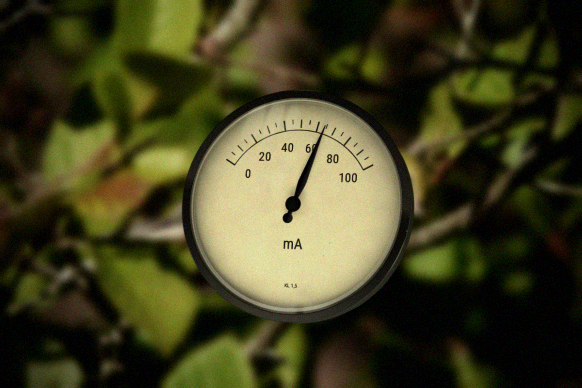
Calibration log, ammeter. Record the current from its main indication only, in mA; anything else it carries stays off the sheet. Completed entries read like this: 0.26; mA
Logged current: 65; mA
